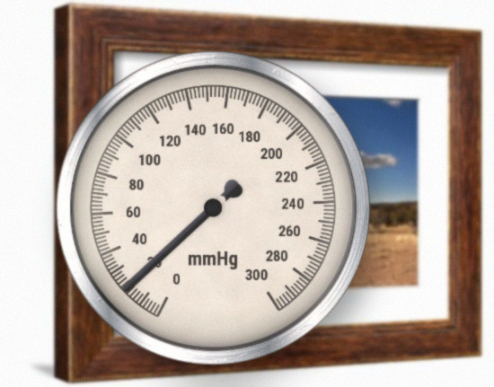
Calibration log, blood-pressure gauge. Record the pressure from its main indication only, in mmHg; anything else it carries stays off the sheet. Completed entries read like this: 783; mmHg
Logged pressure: 20; mmHg
